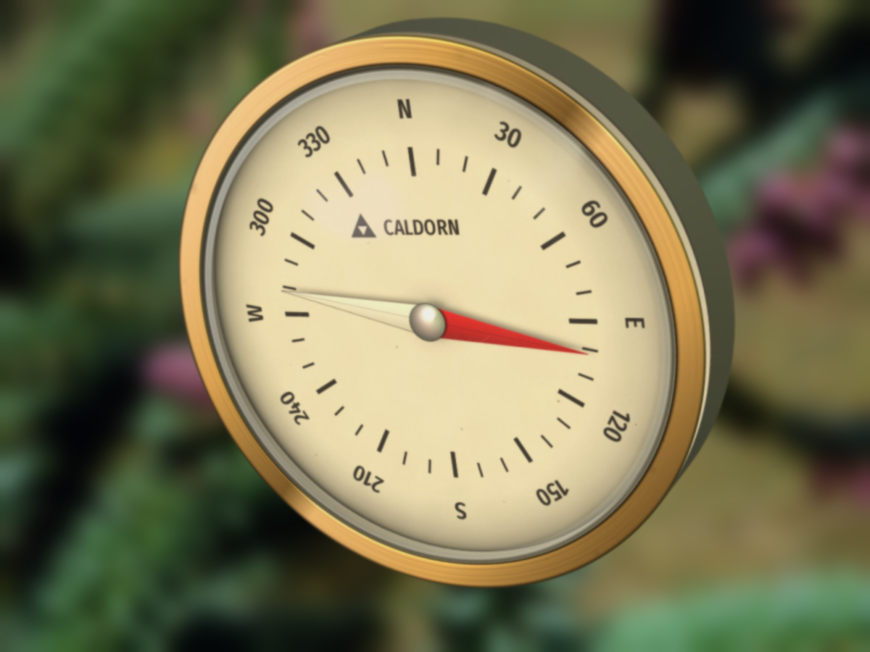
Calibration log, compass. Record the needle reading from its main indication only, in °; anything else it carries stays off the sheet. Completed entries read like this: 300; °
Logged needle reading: 100; °
